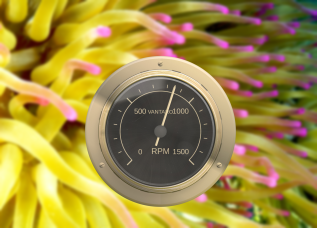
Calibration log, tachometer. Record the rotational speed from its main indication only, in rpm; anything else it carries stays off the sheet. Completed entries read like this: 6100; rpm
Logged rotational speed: 850; rpm
